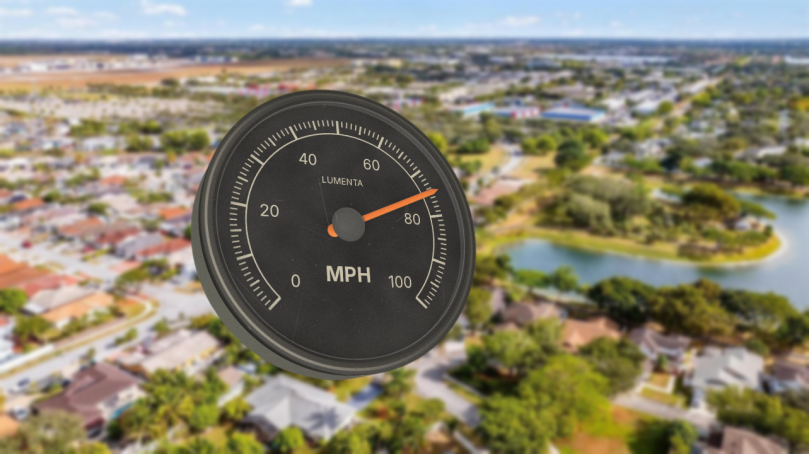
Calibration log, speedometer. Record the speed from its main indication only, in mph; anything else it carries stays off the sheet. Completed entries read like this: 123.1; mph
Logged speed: 75; mph
